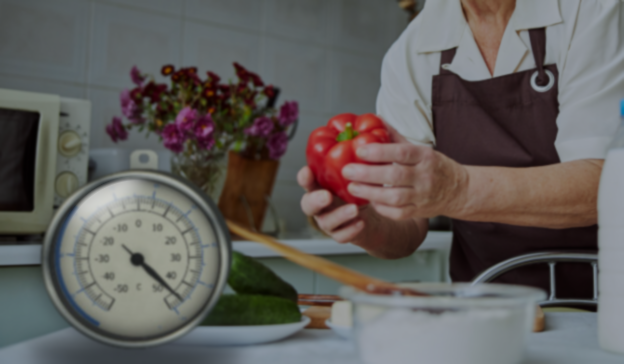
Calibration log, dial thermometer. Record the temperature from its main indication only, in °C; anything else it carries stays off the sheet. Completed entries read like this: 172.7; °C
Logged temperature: 45; °C
